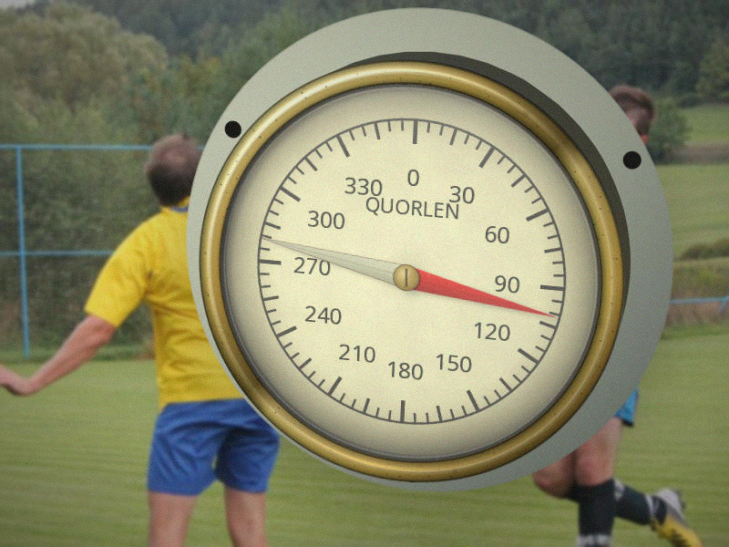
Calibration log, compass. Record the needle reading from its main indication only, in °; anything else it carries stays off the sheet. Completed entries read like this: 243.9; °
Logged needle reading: 100; °
